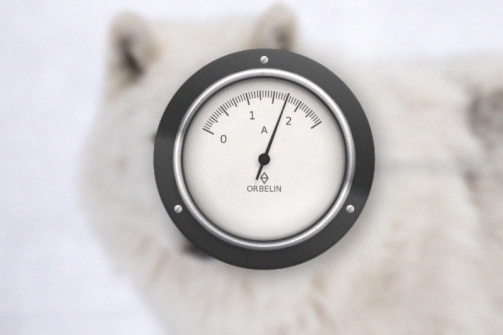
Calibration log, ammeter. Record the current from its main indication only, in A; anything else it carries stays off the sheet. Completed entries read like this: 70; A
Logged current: 1.75; A
